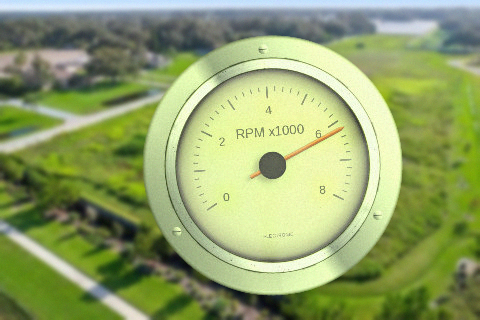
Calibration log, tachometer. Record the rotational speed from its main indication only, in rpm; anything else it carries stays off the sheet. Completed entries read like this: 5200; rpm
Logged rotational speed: 6200; rpm
